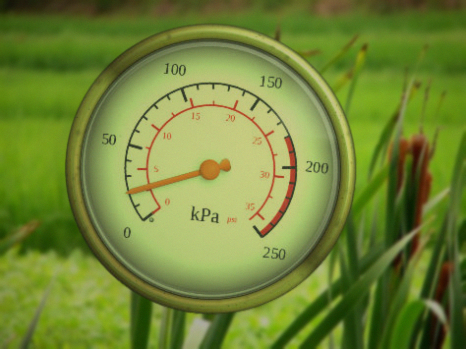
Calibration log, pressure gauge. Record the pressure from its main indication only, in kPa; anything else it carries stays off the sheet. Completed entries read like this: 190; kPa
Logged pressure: 20; kPa
